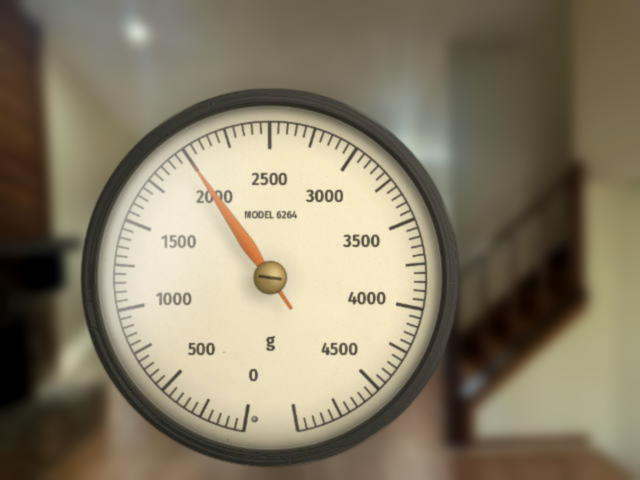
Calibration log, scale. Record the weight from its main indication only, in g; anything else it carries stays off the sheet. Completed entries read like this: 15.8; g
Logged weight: 2000; g
